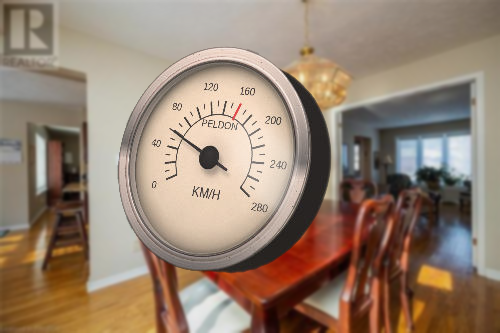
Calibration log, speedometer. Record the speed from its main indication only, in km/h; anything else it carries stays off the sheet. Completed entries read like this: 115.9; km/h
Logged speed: 60; km/h
